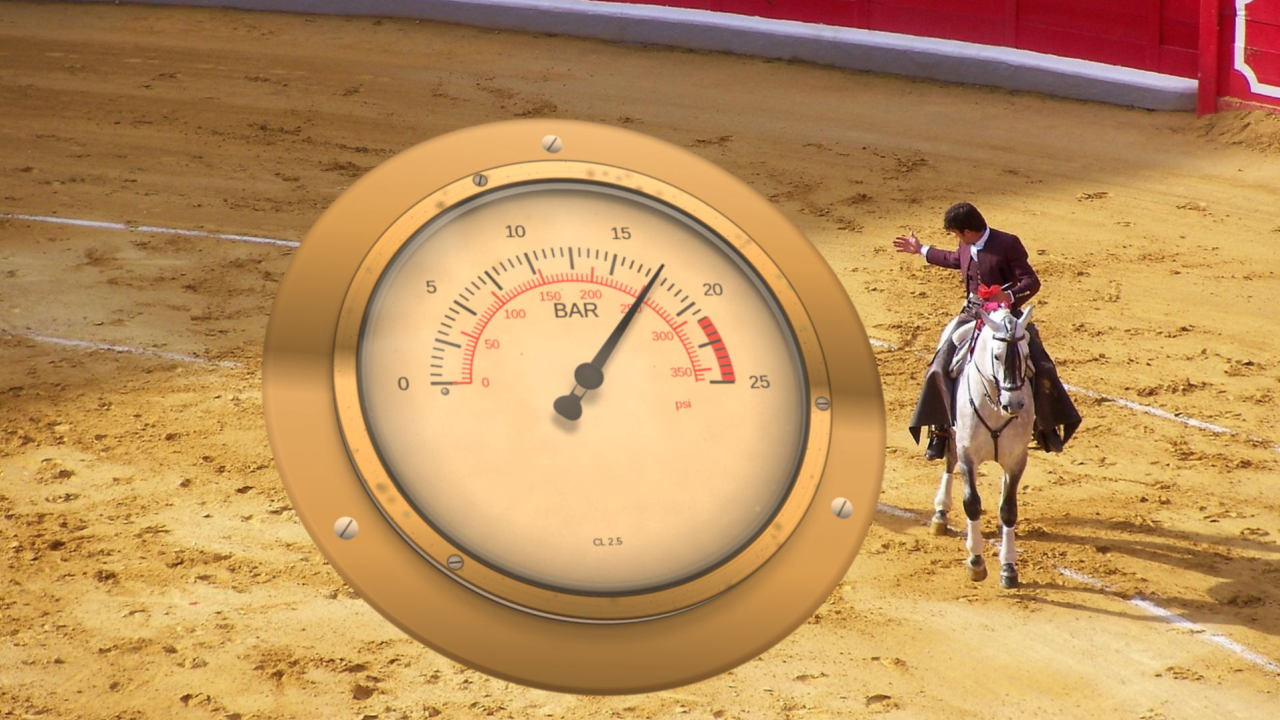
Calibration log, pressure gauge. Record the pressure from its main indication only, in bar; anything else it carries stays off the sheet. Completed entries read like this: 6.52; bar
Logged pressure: 17.5; bar
